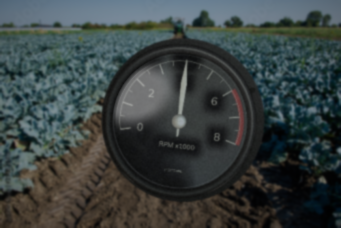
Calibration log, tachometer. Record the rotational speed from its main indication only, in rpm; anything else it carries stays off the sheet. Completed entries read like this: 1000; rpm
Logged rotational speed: 4000; rpm
